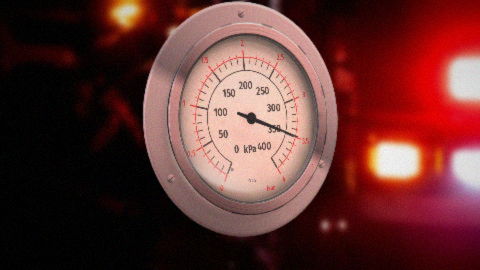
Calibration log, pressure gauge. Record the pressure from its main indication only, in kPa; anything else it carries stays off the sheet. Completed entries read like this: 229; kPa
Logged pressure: 350; kPa
